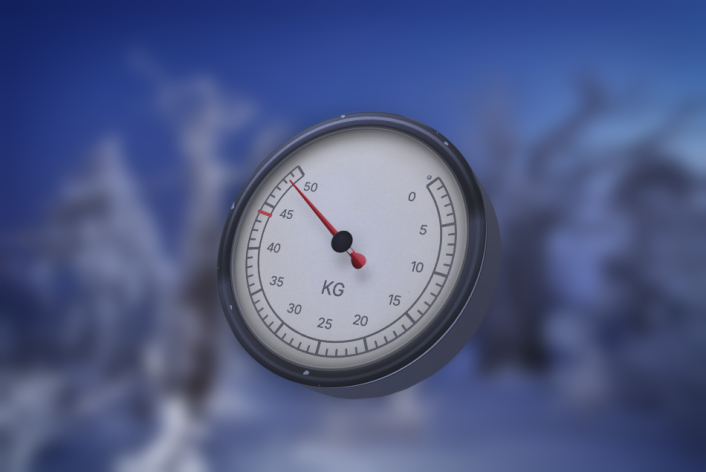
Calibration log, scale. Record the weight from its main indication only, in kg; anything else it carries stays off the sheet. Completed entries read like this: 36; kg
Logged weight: 48.5; kg
